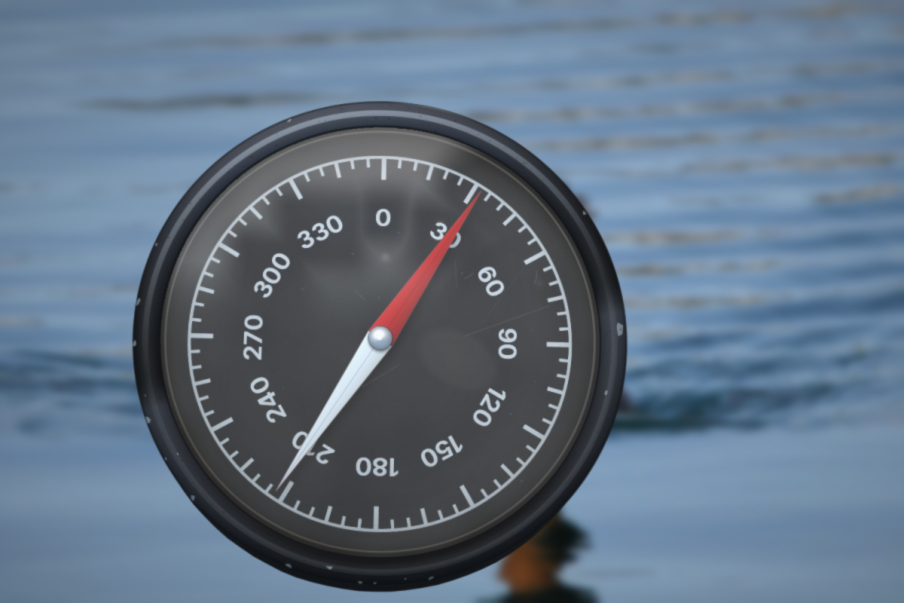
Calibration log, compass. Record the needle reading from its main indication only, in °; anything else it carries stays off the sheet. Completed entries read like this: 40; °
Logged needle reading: 32.5; °
